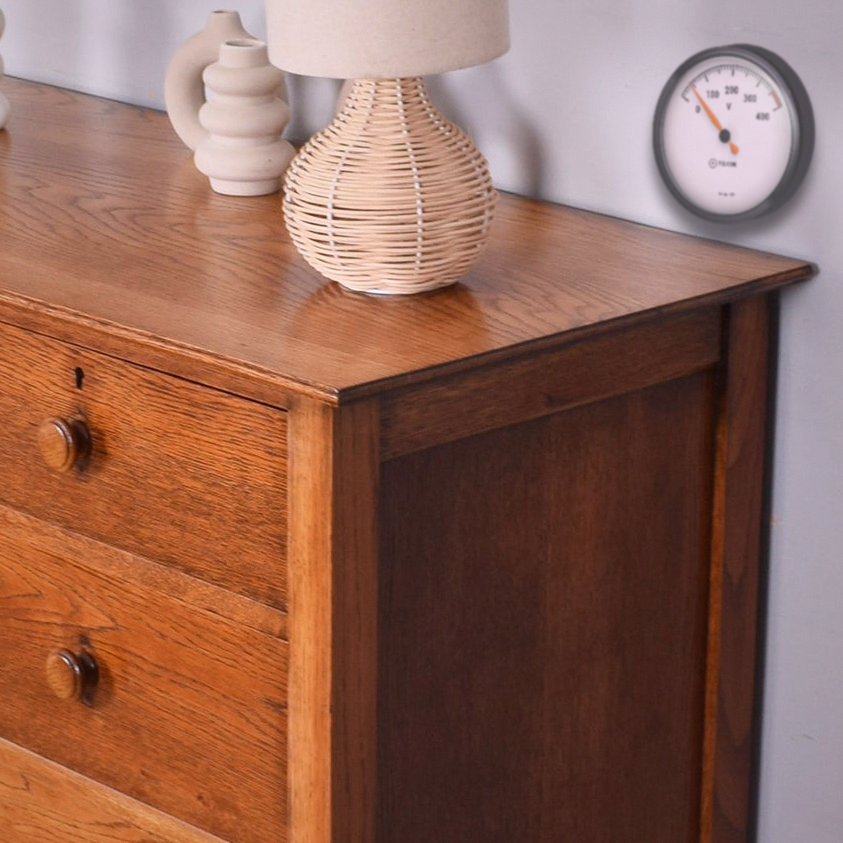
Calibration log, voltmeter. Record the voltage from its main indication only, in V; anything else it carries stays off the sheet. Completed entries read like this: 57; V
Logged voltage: 50; V
